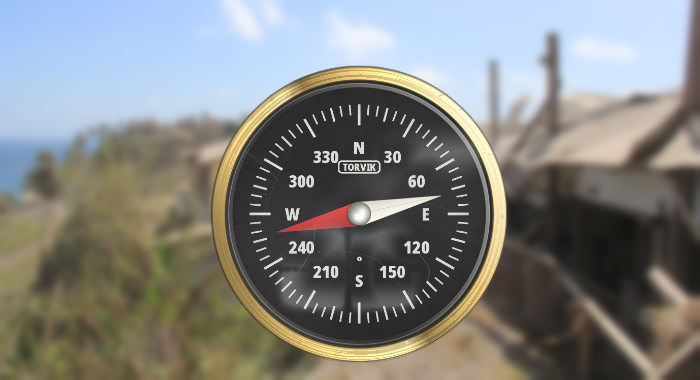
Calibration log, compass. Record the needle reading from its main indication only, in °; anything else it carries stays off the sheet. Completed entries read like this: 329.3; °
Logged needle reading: 257.5; °
